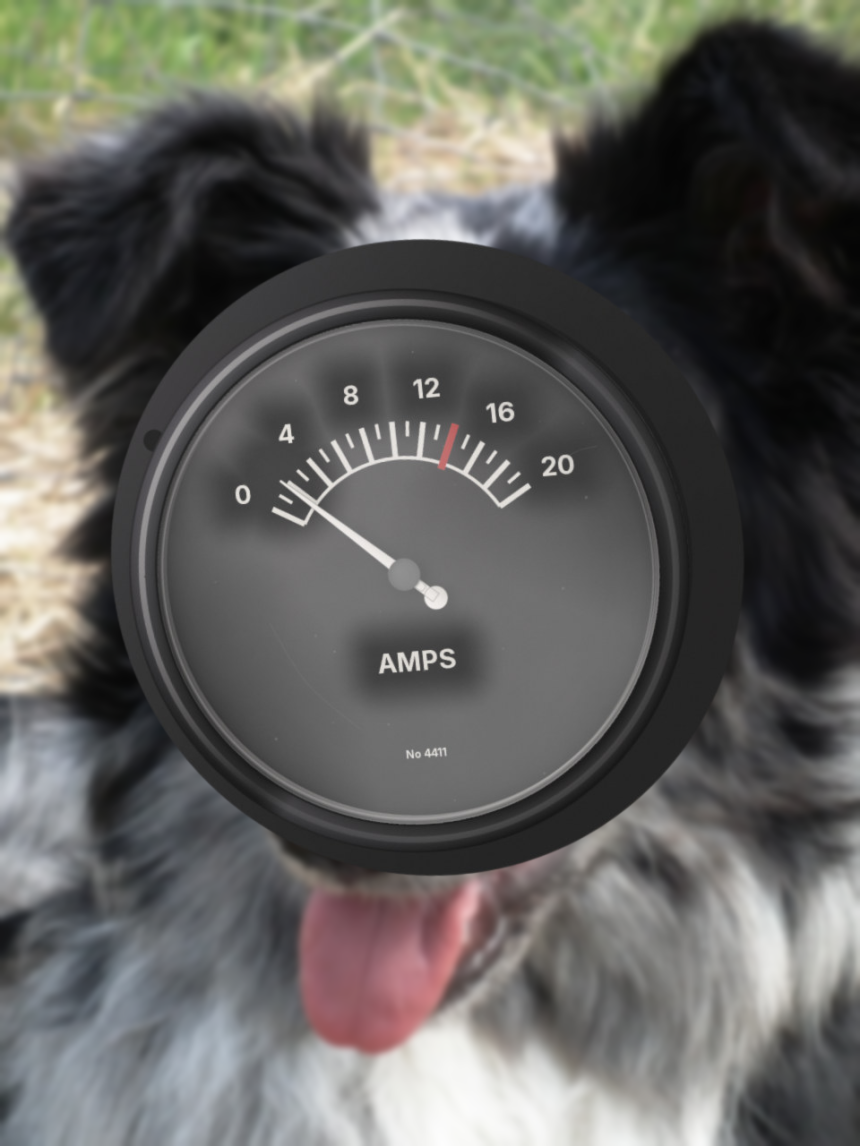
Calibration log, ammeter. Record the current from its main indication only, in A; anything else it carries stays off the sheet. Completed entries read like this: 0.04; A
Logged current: 2; A
